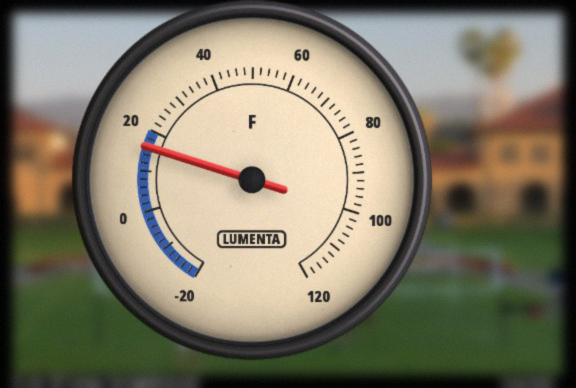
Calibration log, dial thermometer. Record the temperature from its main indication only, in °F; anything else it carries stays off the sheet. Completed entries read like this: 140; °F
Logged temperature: 16; °F
